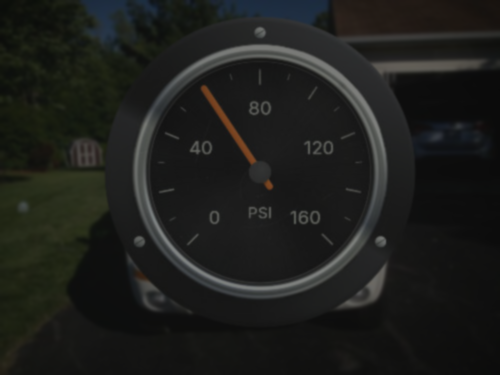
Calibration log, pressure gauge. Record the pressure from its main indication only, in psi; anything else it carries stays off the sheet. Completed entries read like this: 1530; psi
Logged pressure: 60; psi
